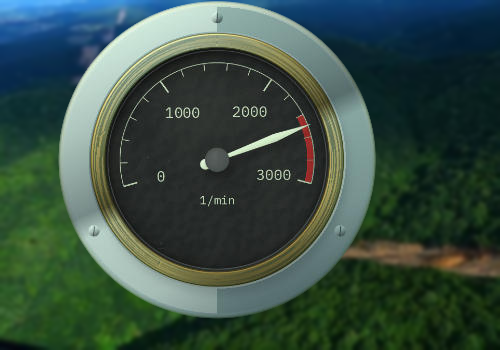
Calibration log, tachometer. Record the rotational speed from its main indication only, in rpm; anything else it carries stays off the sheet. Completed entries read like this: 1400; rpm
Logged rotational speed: 2500; rpm
